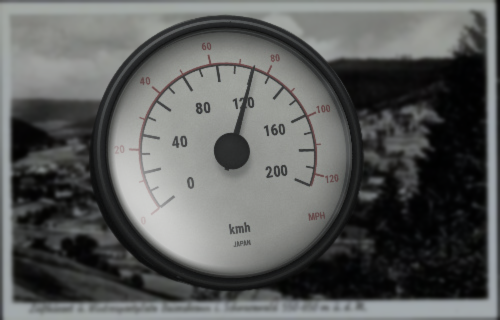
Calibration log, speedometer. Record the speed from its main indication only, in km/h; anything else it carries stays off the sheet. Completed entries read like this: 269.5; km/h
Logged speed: 120; km/h
